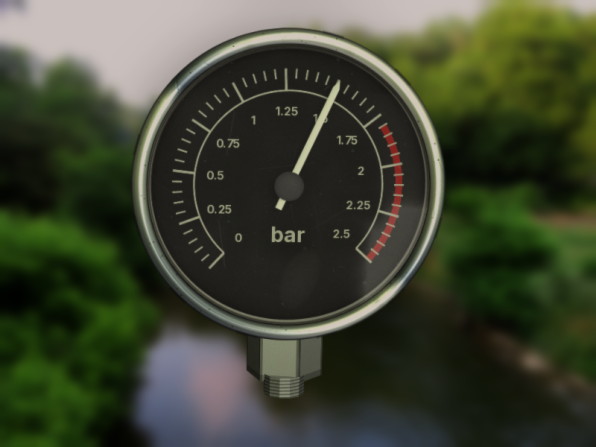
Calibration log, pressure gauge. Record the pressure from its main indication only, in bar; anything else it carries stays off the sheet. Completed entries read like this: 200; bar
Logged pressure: 1.5; bar
